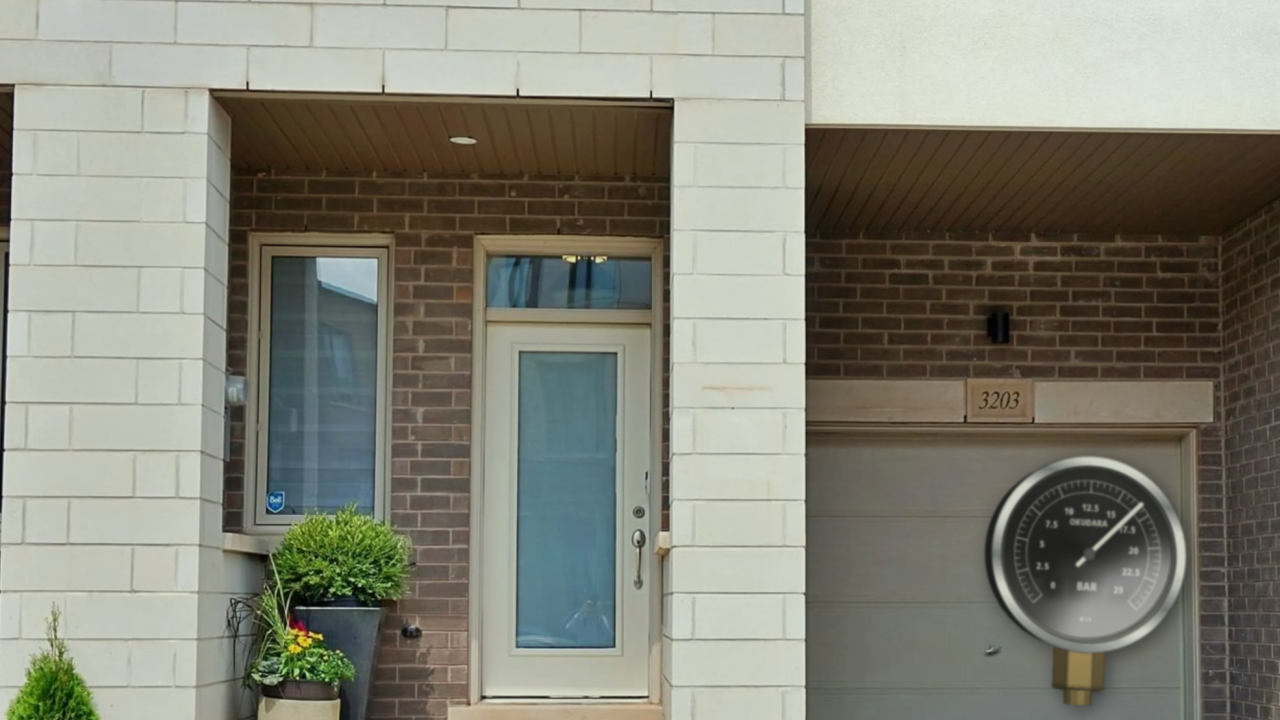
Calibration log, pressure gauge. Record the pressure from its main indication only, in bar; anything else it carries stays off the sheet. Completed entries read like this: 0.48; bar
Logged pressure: 16.5; bar
